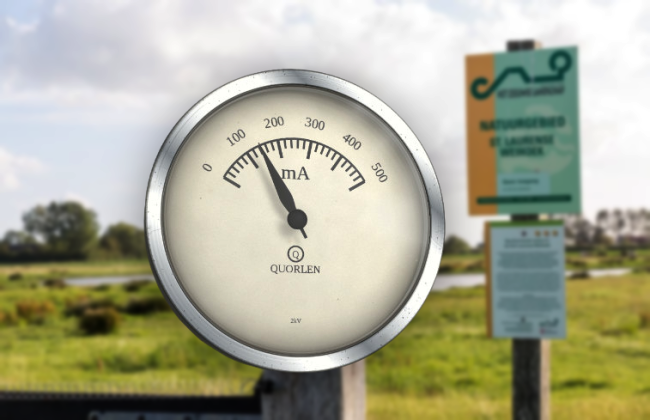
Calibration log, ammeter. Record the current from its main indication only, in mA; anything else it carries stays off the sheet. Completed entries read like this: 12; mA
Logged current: 140; mA
